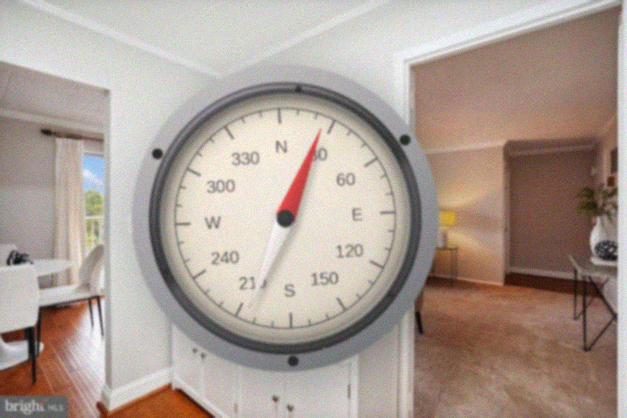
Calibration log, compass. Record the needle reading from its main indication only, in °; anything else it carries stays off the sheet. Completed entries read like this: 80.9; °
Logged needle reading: 25; °
